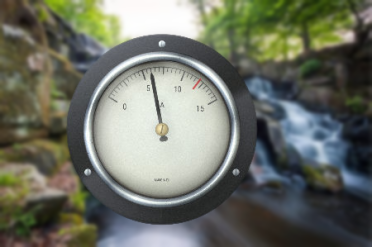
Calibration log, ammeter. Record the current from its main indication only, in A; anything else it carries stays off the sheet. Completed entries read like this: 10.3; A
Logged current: 6; A
